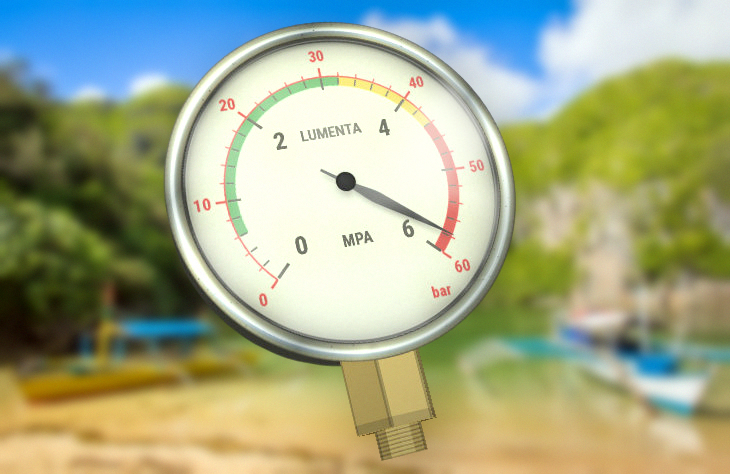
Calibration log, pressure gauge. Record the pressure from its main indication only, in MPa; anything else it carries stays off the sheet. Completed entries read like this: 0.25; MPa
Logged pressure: 5.8; MPa
